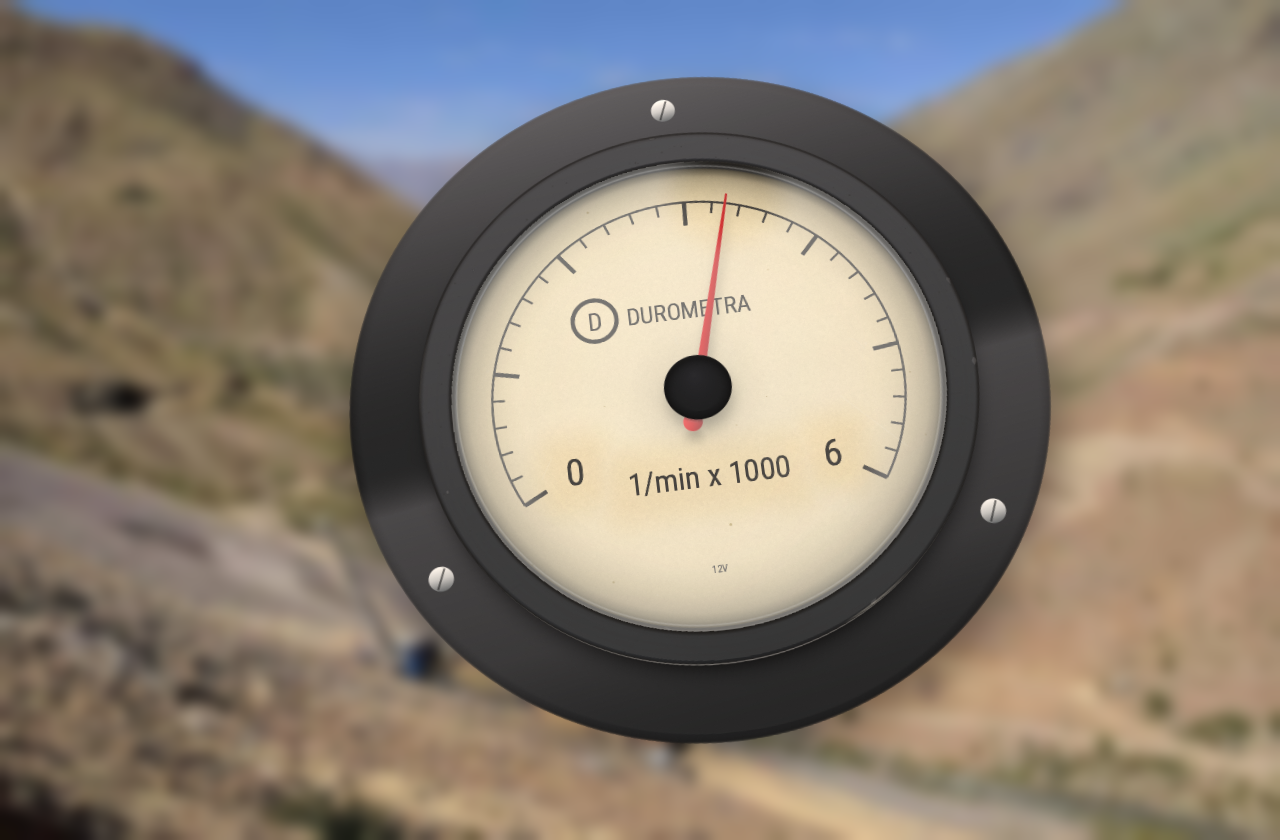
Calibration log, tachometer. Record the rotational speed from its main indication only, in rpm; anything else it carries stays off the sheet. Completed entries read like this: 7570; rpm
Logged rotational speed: 3300; rpm
